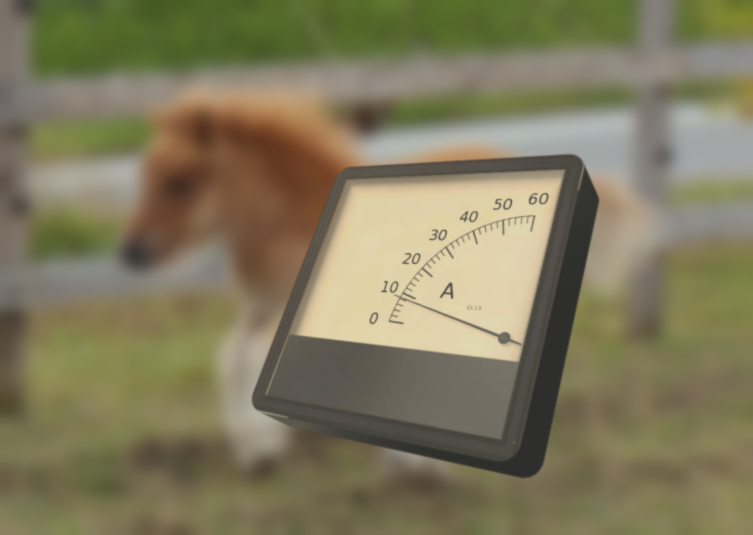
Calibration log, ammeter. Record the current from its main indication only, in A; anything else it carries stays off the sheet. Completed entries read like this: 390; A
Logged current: 8; A
